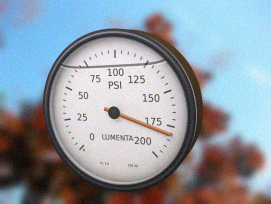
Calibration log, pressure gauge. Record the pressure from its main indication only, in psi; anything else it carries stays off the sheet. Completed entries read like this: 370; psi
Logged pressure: 180; psi
